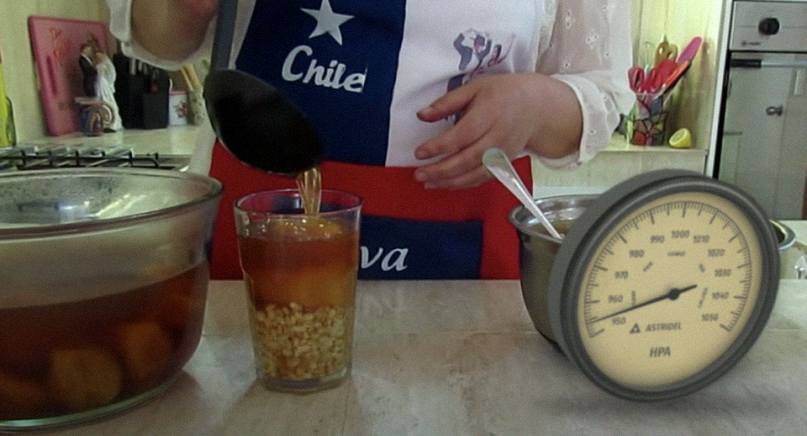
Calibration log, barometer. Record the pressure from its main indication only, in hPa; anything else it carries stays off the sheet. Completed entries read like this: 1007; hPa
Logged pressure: 955; hPa
